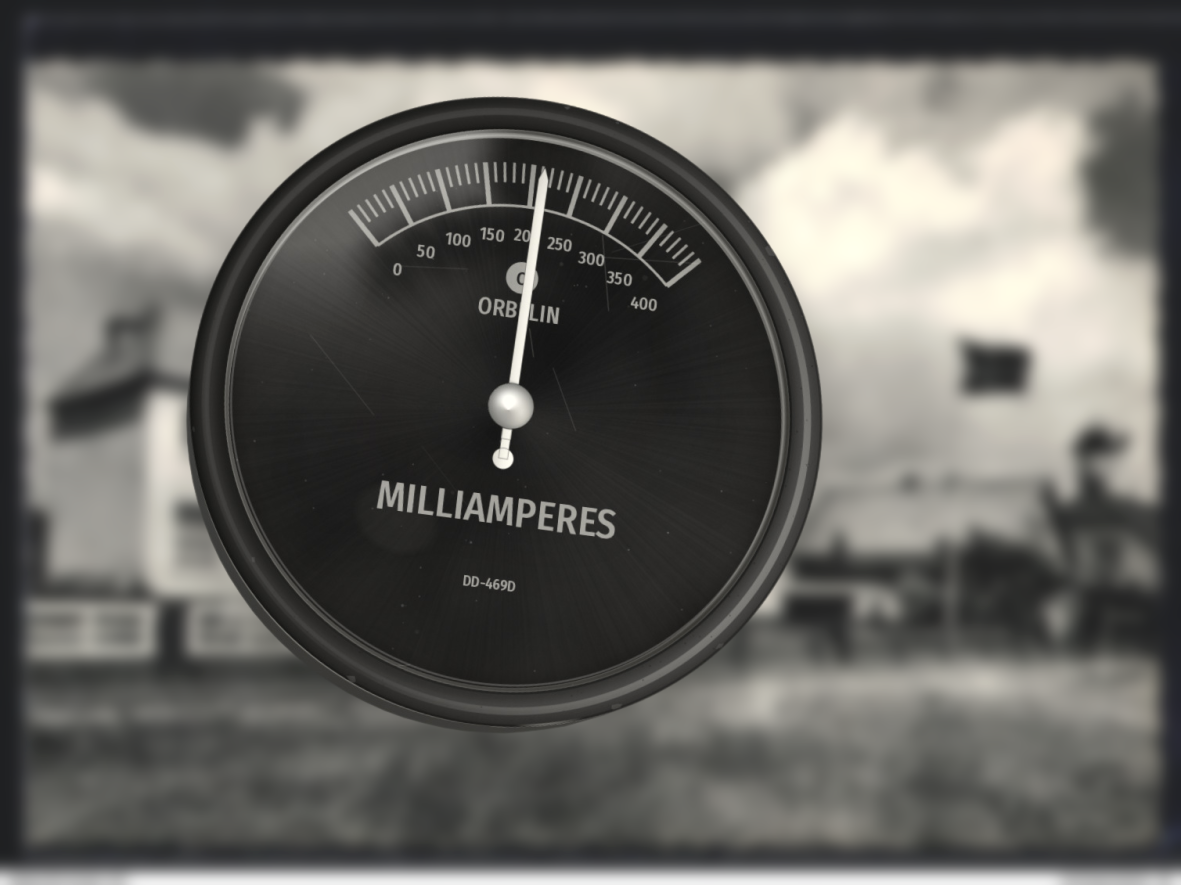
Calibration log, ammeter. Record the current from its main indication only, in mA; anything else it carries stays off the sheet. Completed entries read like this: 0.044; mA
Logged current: 210; mA
